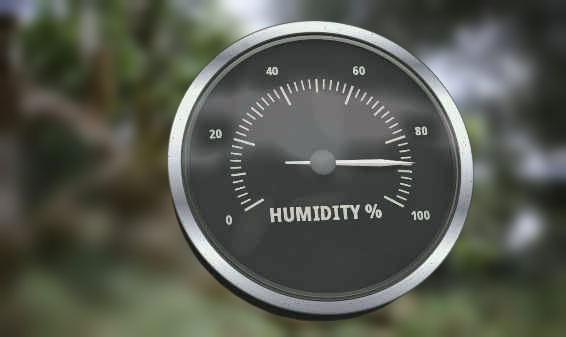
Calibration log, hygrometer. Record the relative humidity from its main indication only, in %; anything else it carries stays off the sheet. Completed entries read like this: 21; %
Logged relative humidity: 88; %
